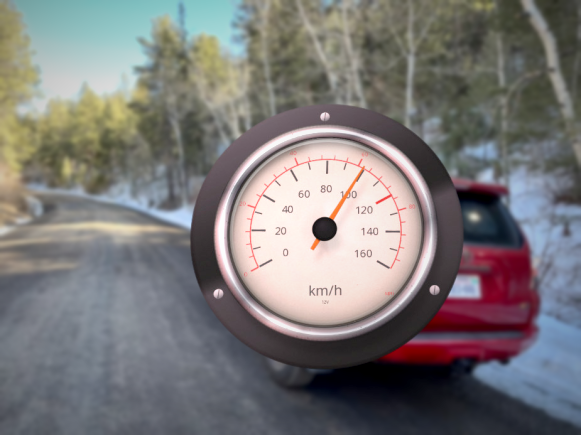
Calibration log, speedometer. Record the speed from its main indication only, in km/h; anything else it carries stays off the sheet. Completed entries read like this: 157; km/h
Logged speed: 100; km/h
